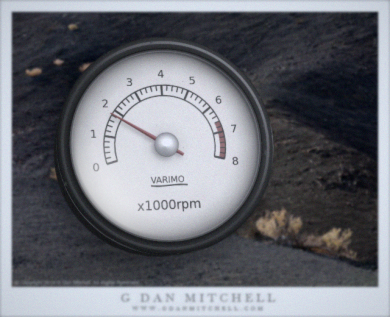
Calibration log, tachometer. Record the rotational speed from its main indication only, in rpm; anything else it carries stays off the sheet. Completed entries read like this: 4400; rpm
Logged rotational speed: 1800; rpm
